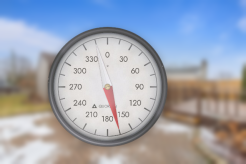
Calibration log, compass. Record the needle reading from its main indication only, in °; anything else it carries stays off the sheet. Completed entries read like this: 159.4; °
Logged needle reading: 165; °
